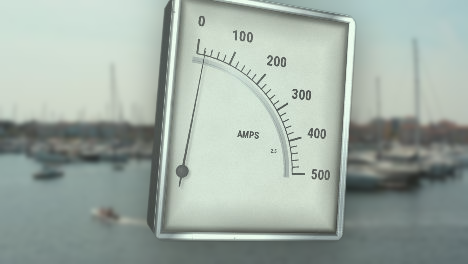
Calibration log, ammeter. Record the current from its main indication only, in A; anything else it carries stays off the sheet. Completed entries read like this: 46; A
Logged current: 20; A
